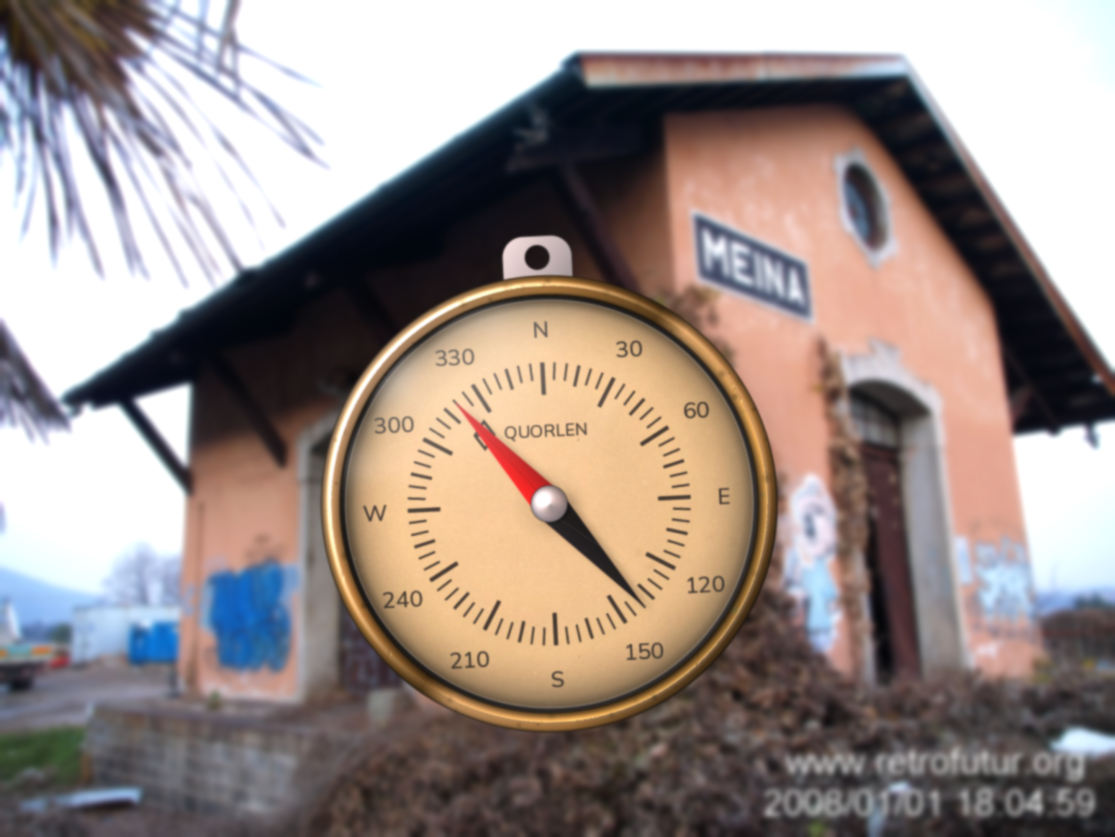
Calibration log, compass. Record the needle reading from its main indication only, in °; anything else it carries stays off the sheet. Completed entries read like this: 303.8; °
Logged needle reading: 320; °
